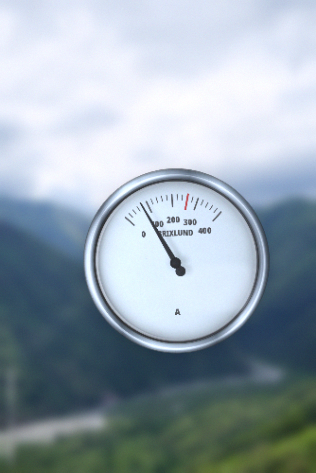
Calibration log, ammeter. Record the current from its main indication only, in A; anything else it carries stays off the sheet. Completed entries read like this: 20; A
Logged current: 80; A
